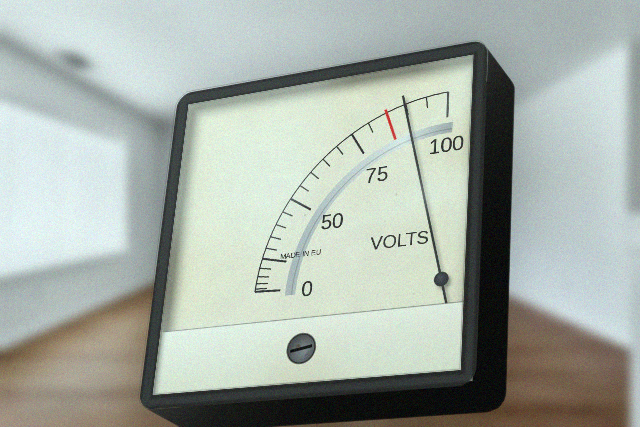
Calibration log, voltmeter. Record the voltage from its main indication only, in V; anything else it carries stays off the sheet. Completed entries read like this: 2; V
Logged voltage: 90; V
